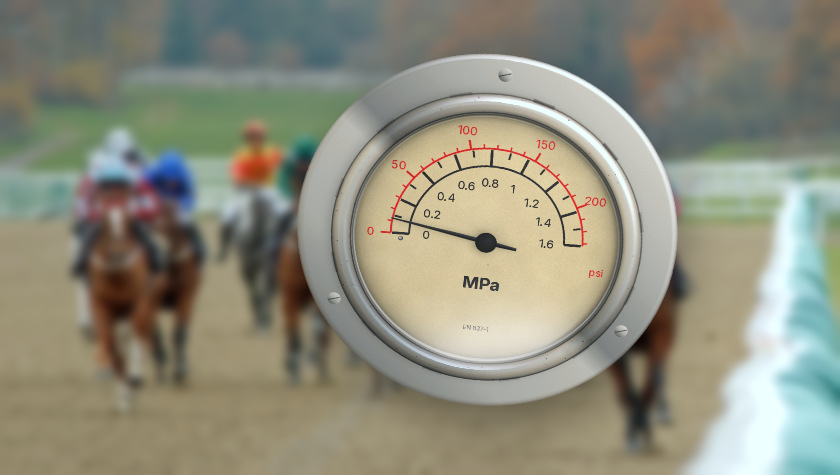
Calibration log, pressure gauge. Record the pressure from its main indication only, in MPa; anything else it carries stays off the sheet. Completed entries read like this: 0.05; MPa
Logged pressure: 0.1; MPa
